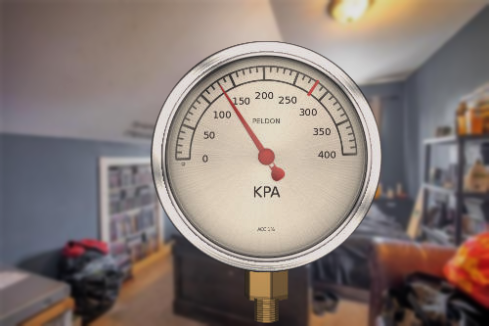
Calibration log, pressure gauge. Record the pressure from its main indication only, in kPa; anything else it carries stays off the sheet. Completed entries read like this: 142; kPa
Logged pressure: 130; kPa
